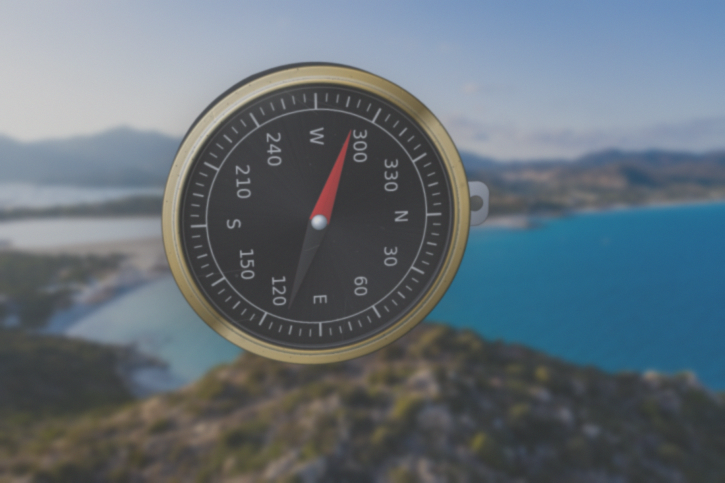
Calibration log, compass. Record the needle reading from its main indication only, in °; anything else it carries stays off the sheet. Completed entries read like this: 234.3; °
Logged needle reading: 290; °
